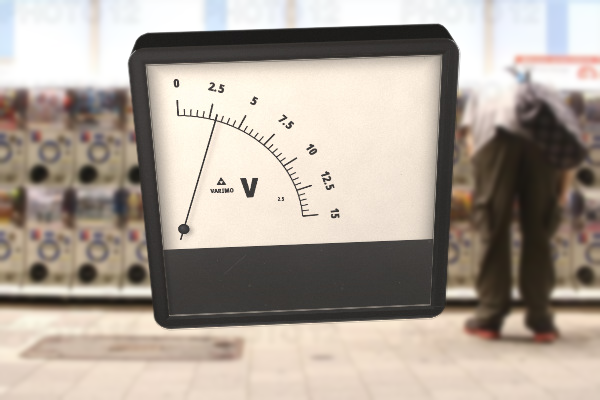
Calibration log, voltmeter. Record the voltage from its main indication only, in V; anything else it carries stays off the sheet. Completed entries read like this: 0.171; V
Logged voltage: 3; V
